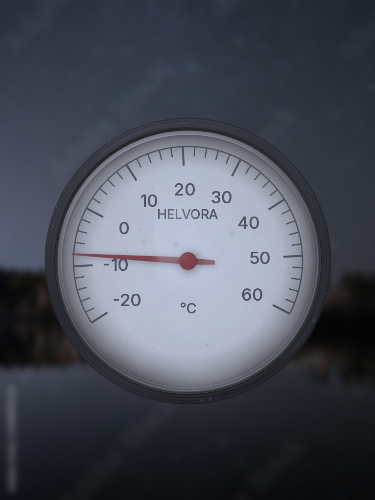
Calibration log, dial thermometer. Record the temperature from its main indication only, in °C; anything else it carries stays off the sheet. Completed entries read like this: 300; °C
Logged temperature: -8; °C
